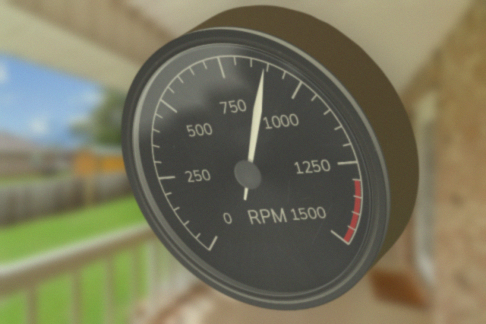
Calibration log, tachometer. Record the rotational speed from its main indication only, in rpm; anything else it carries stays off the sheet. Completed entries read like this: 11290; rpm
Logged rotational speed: 900; rpm
